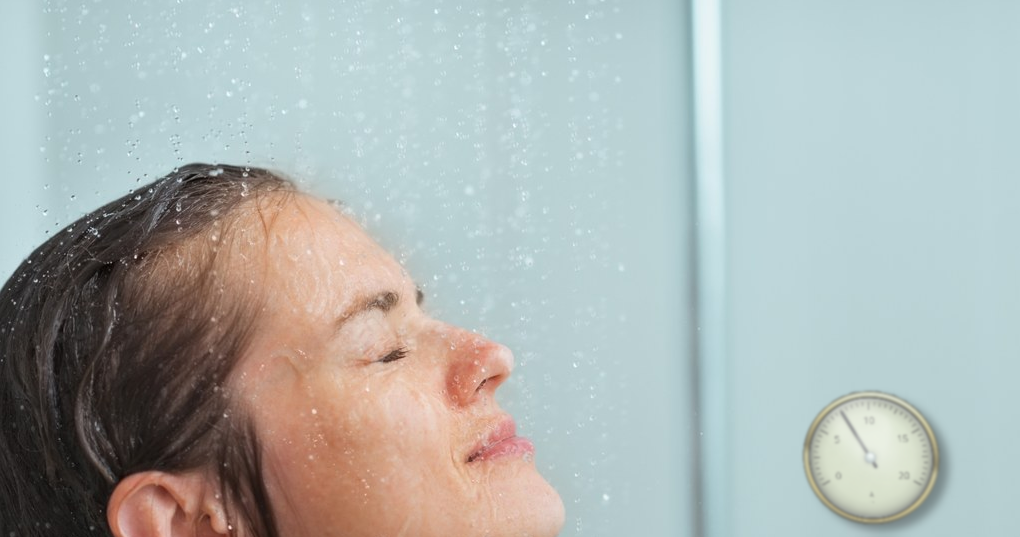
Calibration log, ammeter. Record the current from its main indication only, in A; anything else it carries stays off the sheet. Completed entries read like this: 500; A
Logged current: 7.5; A
